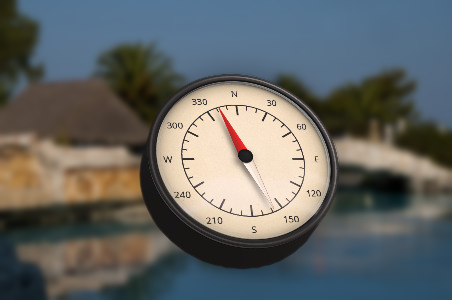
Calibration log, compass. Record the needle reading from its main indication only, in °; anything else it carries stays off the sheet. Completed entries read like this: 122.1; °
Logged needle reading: 340; °
